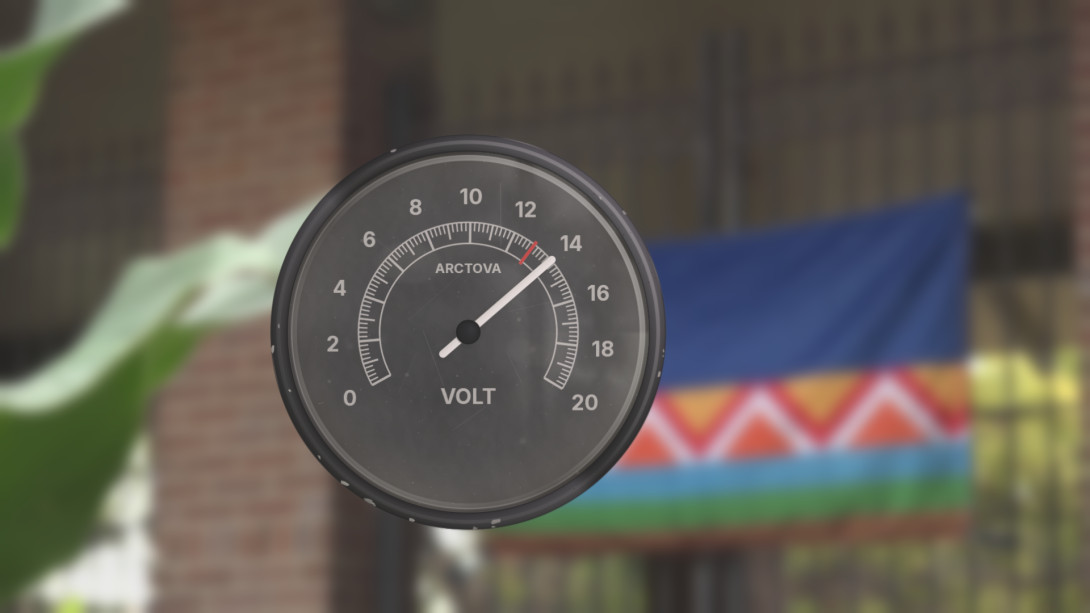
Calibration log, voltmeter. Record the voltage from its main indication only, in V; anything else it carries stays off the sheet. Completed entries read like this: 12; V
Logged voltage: 14; V
